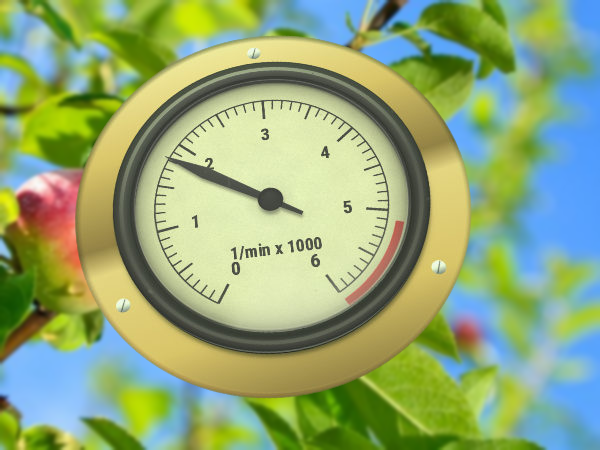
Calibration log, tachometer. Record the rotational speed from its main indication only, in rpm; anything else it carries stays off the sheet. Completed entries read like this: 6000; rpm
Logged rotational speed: 1800; rpm
